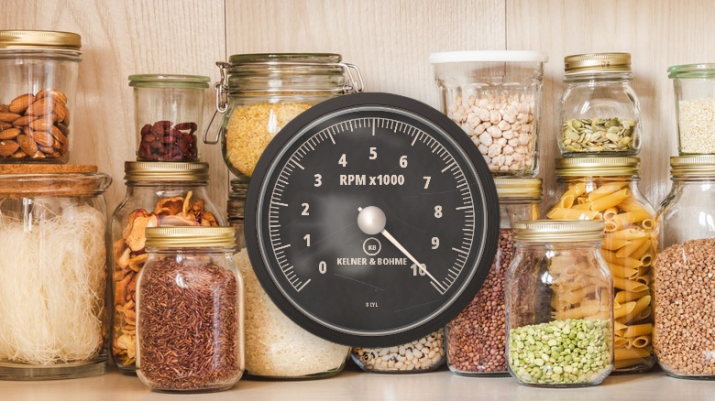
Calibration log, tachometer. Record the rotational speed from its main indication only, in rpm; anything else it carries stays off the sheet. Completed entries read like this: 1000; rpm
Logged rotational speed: 9900; rpm
